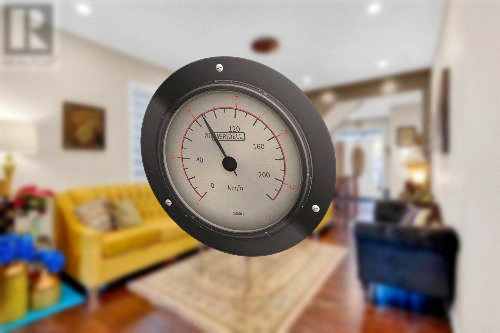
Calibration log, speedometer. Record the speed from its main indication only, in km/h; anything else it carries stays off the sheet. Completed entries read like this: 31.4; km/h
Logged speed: 90; km/h
